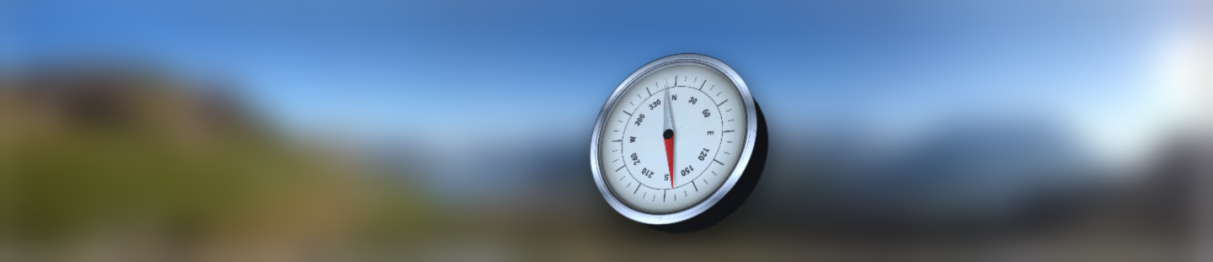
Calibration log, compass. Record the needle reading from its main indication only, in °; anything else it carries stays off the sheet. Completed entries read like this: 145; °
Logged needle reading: 170; °
